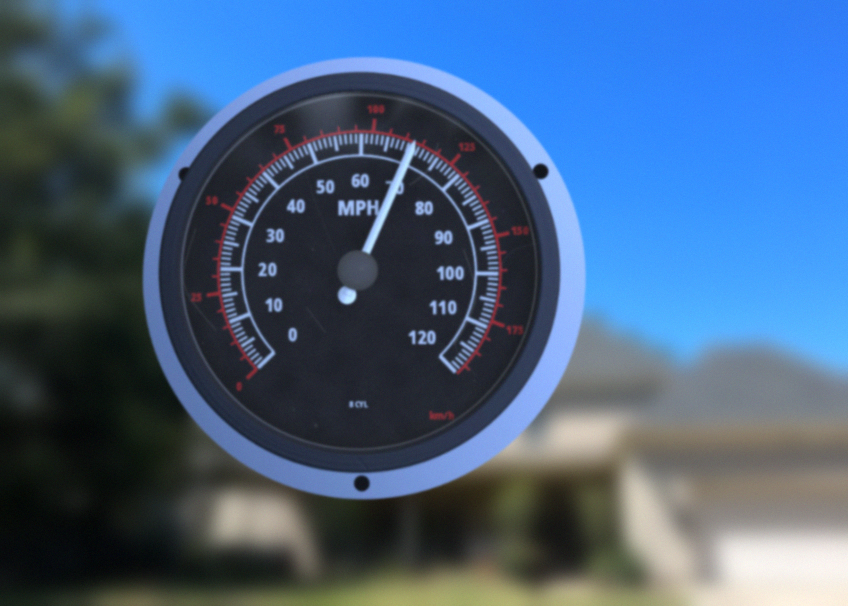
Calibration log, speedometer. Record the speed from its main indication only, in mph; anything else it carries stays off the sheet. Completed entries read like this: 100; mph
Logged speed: 70; mph
